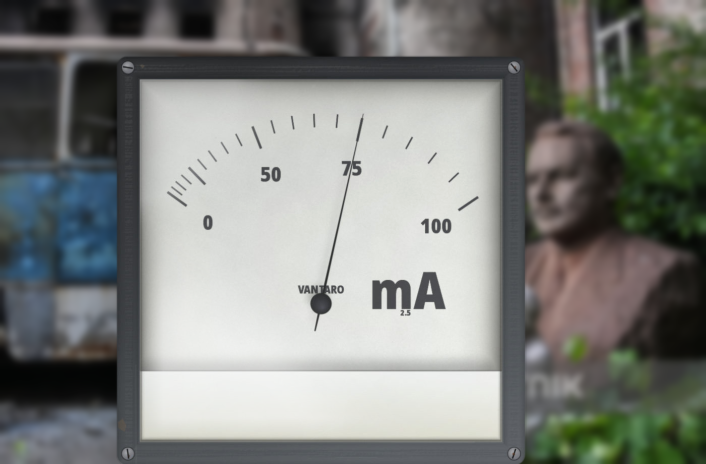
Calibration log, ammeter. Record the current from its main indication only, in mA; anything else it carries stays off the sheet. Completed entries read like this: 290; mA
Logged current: 75; mA
